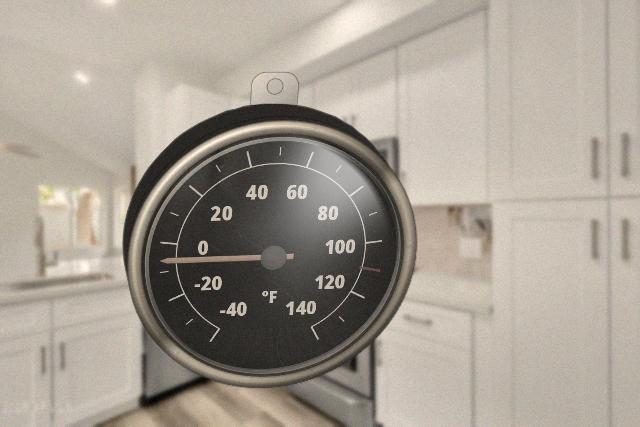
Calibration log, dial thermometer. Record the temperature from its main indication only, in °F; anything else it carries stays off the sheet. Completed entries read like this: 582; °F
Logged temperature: -5; °F
